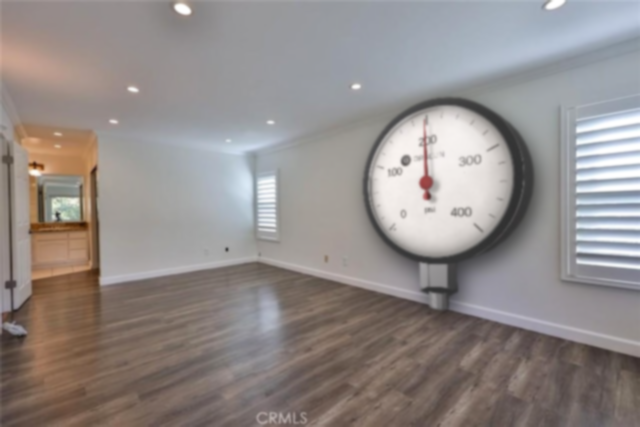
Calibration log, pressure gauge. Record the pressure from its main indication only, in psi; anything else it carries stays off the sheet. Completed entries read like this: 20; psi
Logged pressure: 200; psi
